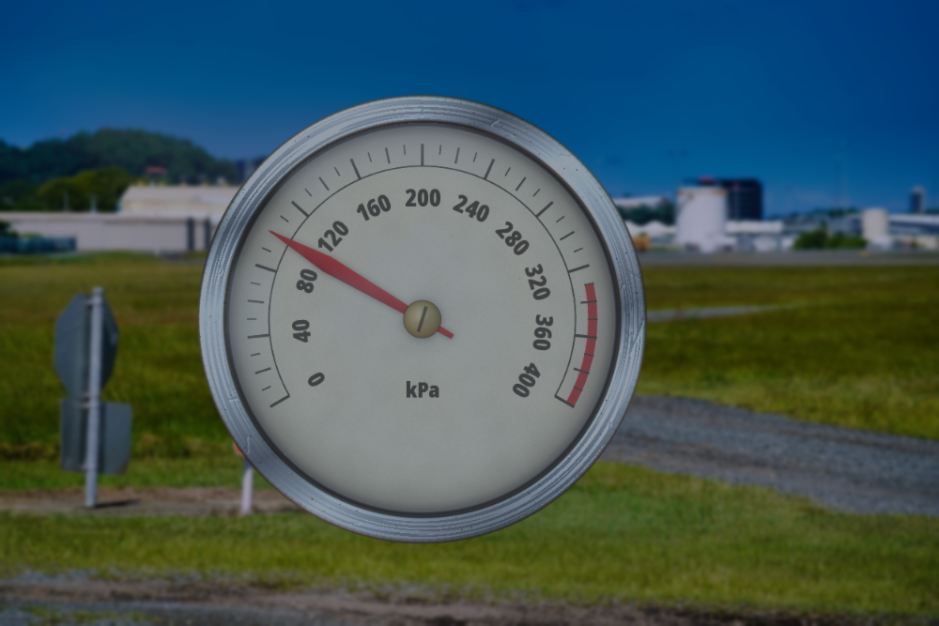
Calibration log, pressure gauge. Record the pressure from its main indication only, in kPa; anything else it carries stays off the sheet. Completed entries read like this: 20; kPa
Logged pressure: 100; kPa
